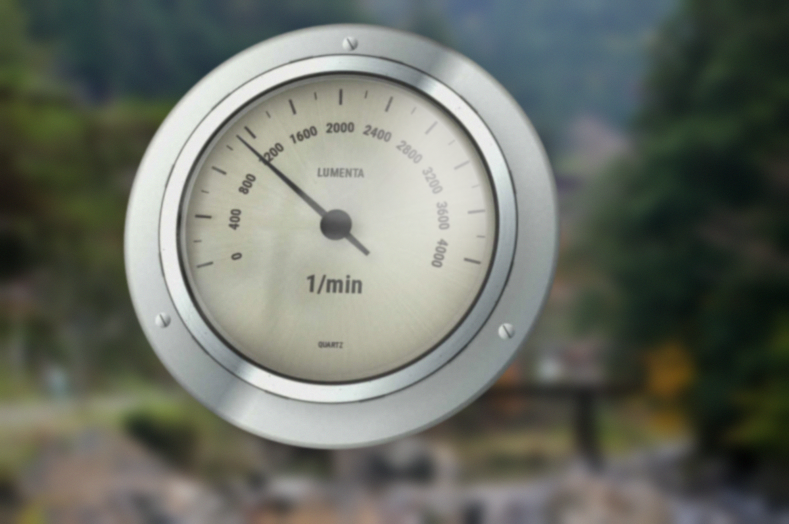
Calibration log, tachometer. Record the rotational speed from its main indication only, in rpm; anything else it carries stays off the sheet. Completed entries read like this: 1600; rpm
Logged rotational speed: 1100; rpm
